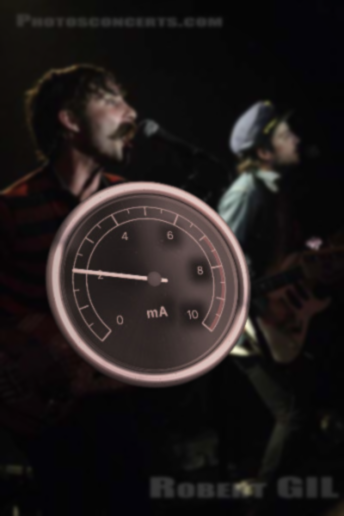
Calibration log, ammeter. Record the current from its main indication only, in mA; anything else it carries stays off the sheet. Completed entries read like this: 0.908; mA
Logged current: 2; mA
